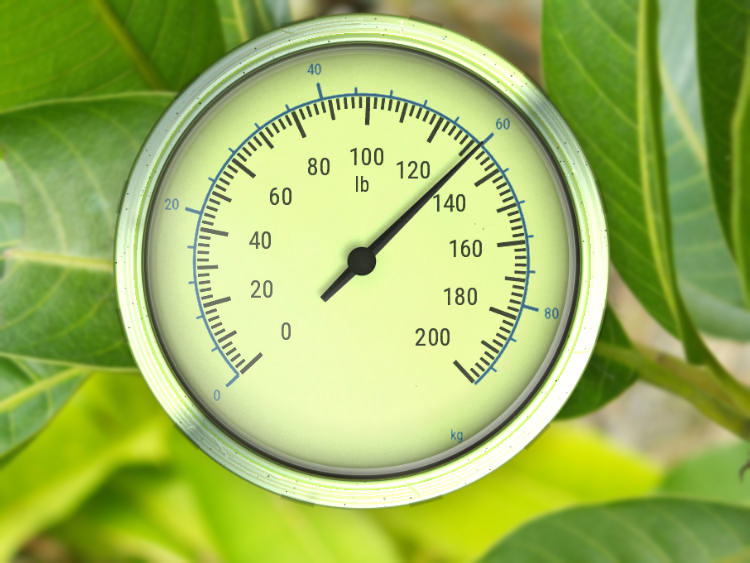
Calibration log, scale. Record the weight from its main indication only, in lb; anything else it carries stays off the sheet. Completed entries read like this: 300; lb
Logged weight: 132; lb
